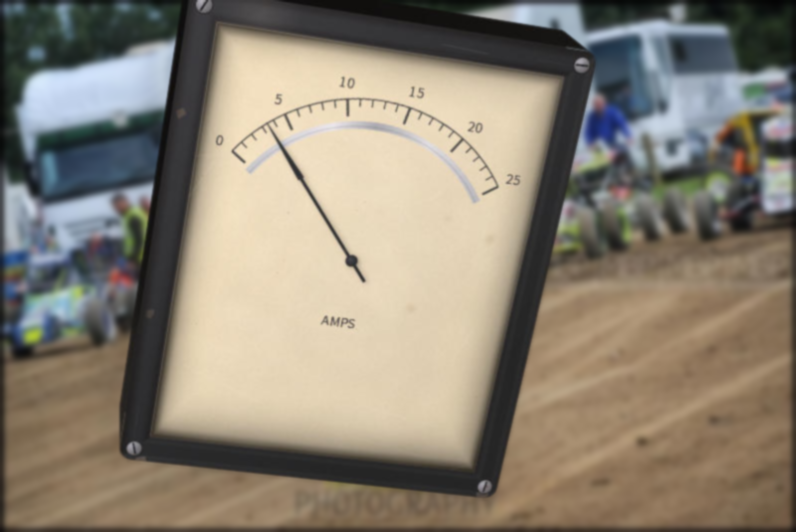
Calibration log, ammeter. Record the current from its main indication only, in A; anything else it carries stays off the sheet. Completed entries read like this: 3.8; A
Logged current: 3.5; A
